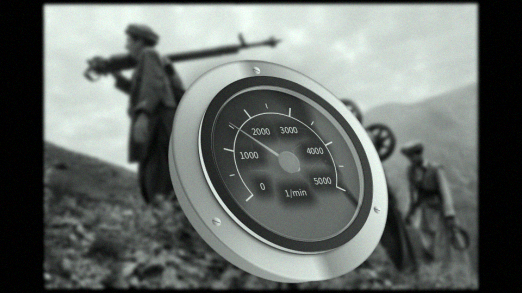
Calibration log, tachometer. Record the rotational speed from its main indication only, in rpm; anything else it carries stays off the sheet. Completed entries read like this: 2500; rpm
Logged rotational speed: 1500; rpm
